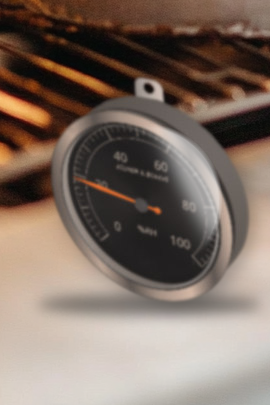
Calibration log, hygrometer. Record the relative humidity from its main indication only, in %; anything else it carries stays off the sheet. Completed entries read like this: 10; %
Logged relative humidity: 20; %
